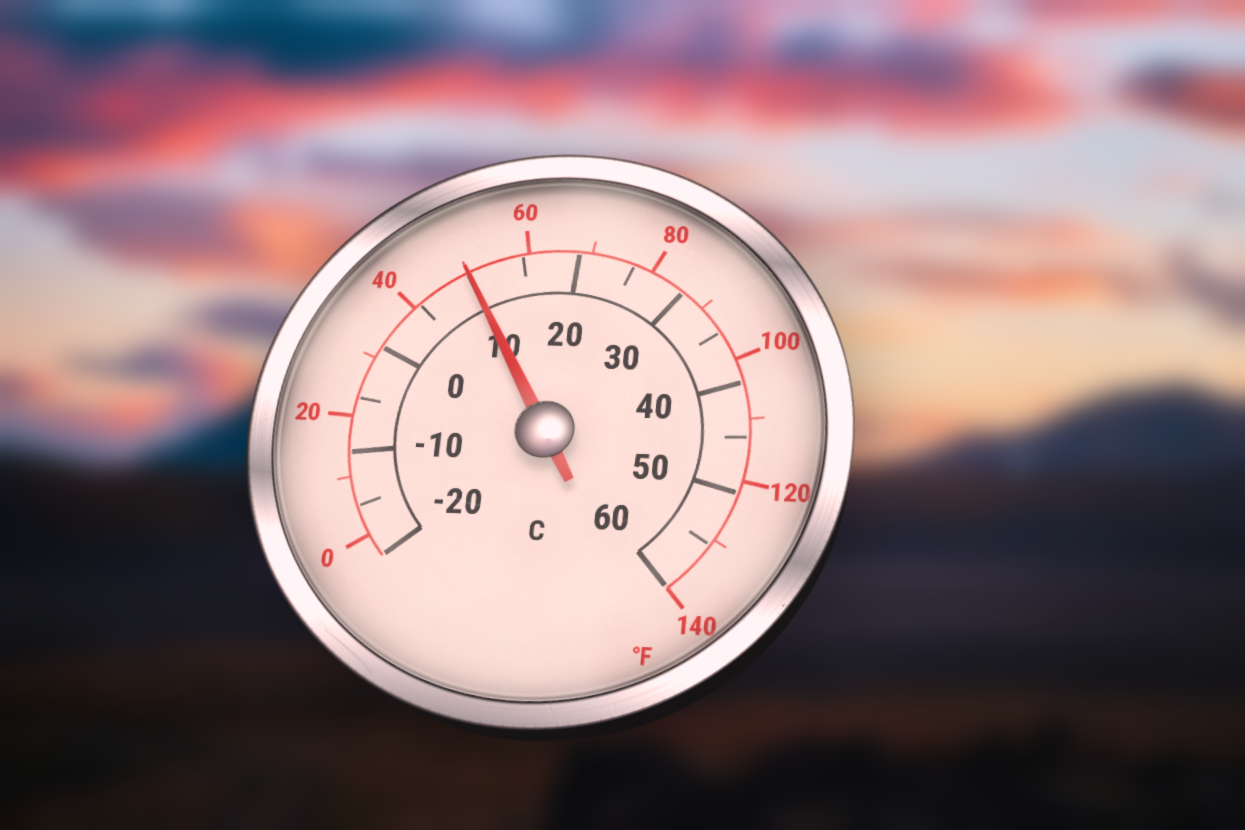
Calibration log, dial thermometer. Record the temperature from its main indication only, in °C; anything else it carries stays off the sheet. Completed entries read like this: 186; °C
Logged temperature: 10; °C
